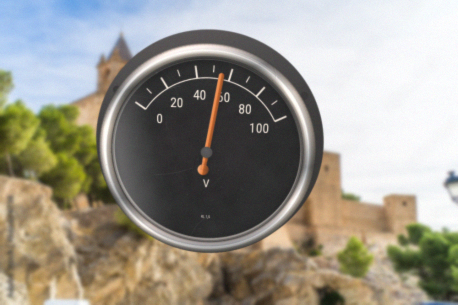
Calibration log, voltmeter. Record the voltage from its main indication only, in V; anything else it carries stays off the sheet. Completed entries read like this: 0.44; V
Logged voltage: 55; V
